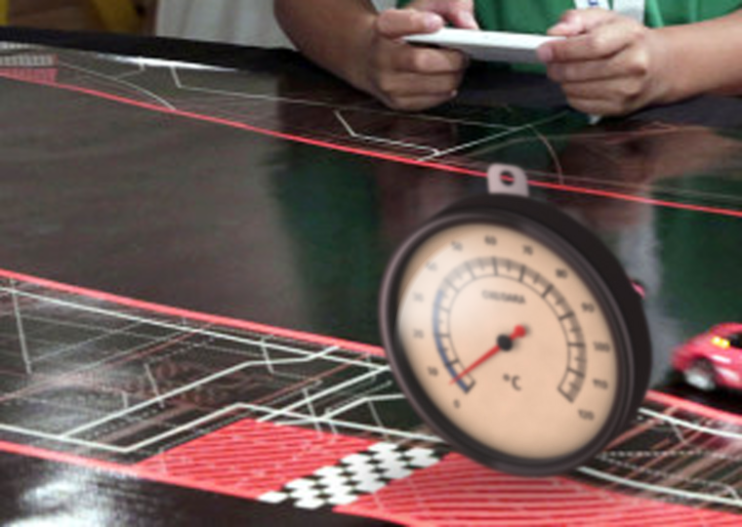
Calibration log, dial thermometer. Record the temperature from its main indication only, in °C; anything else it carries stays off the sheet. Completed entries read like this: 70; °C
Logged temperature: 5; °C
